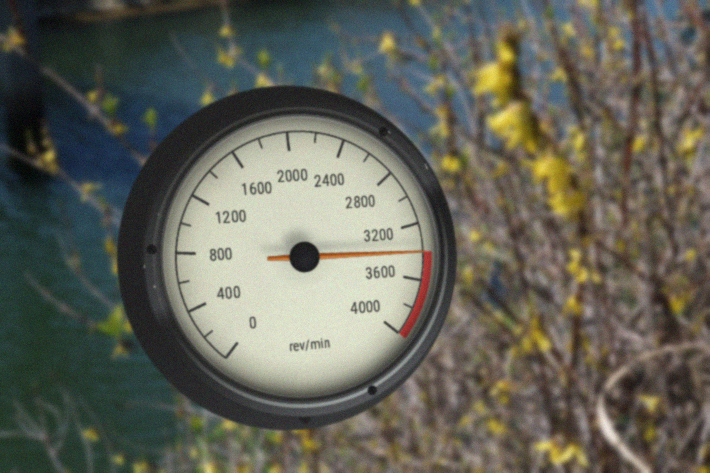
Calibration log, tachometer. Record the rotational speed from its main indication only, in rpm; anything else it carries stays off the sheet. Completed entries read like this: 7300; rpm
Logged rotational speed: 3400; rpm
